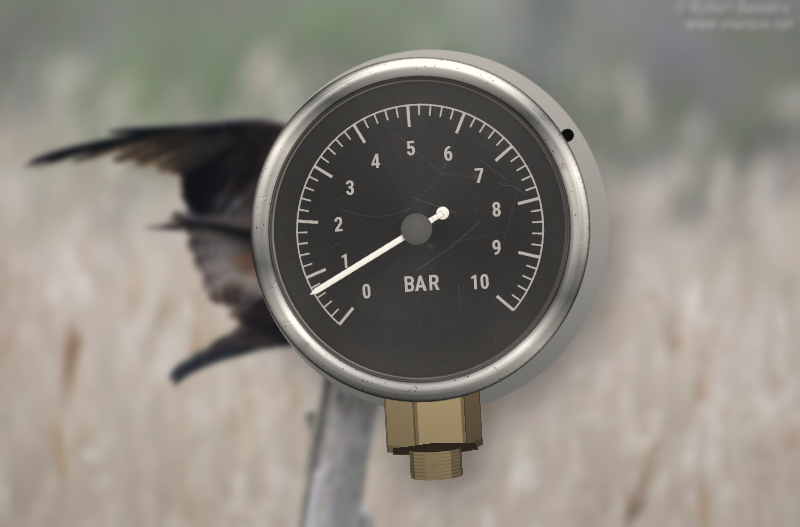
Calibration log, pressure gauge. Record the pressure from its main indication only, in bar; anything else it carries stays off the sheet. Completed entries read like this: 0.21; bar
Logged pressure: 0.7; bar
